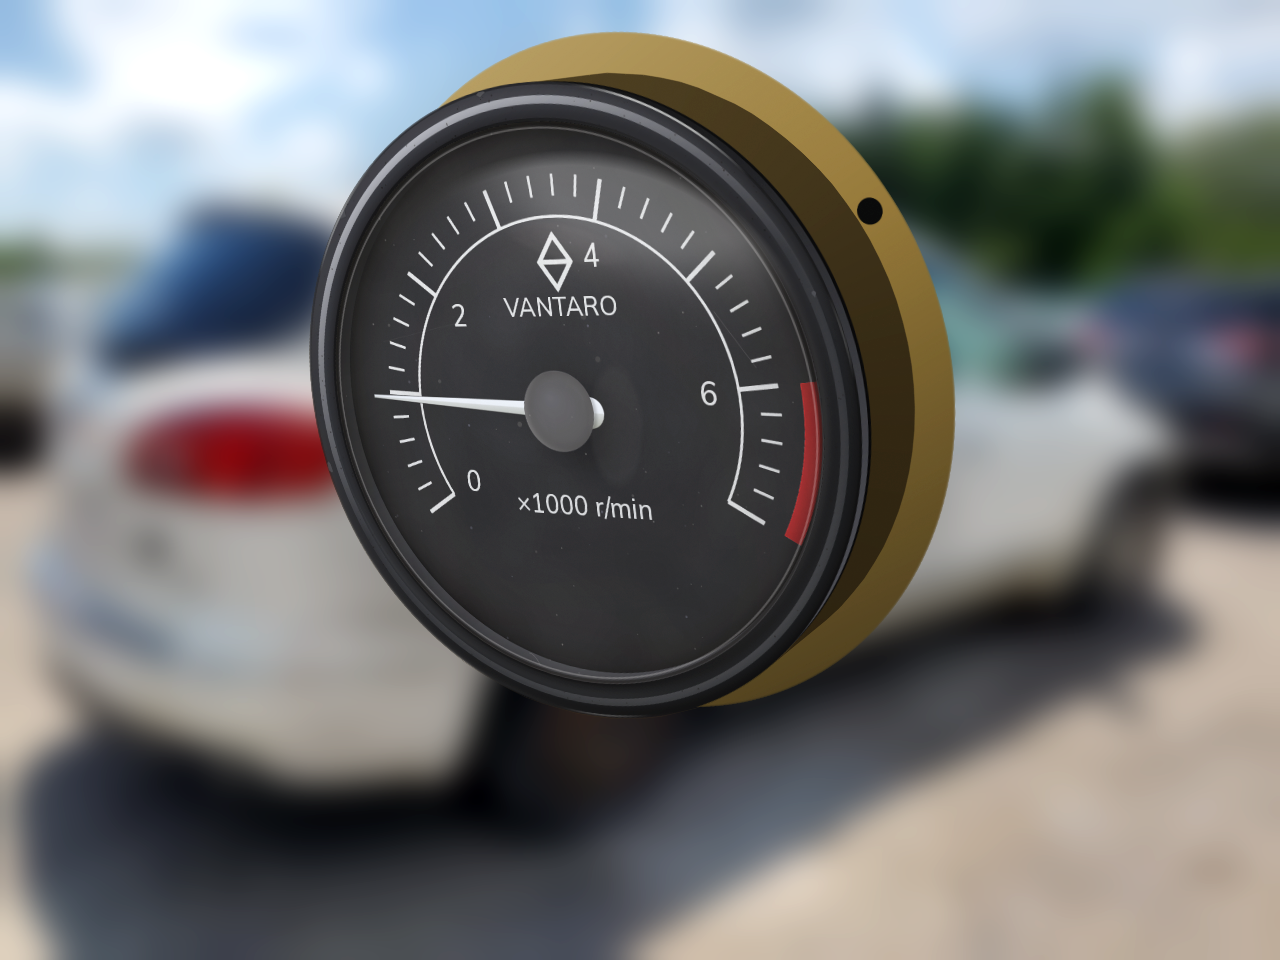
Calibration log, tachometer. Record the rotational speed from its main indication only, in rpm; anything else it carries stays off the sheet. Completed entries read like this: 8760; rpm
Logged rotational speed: 1000; rpm
